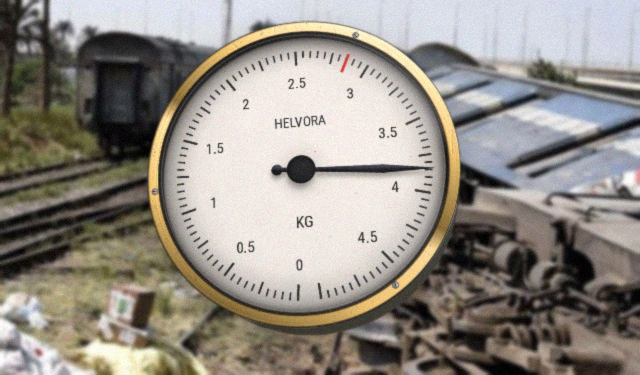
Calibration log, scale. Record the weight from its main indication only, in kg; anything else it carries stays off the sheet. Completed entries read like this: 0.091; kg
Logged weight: 3.85; kg
